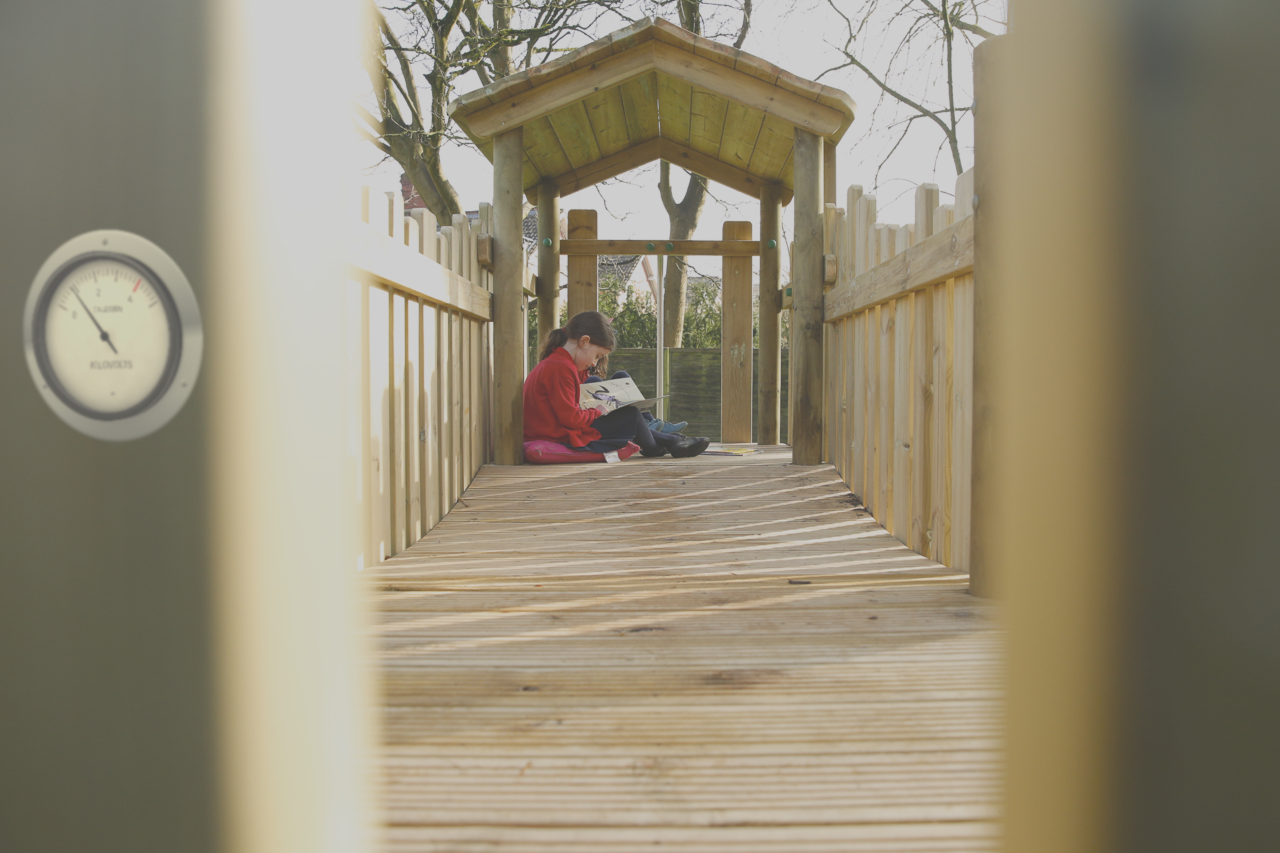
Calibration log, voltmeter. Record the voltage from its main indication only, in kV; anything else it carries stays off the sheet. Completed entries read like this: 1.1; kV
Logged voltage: 1; kV
